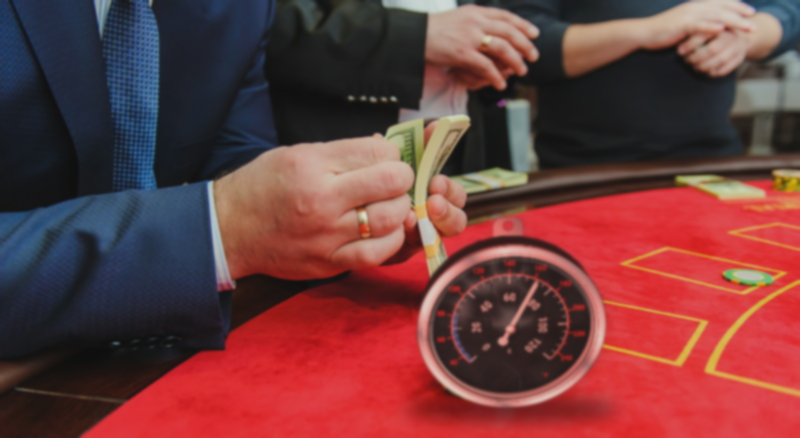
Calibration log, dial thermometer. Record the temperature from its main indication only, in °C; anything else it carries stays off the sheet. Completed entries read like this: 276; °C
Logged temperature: 72; °C
